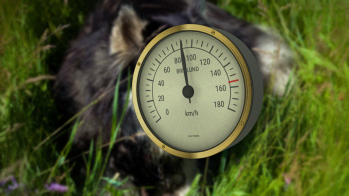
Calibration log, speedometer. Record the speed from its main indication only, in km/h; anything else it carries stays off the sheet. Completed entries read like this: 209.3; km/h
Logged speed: 90; km/h
